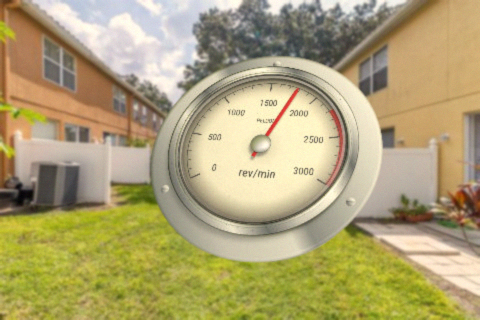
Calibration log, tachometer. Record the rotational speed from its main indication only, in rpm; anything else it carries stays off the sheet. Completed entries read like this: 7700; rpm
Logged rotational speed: 1800; rpm
